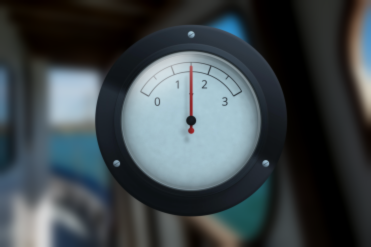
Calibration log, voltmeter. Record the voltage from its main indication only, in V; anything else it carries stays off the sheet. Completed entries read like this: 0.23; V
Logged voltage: 1.5; V
